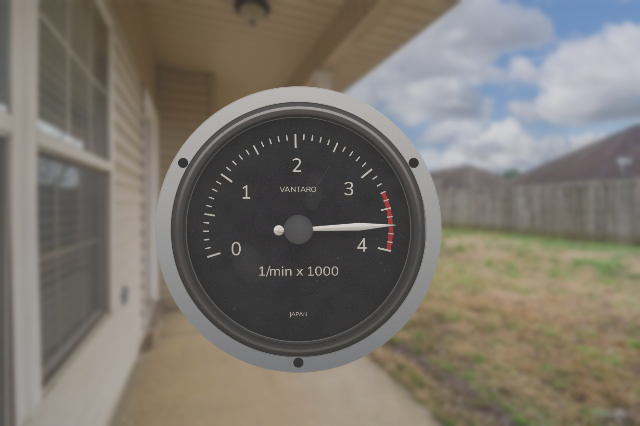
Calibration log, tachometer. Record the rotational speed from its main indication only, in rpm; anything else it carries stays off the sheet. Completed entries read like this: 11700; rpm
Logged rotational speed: 3700; rpm
